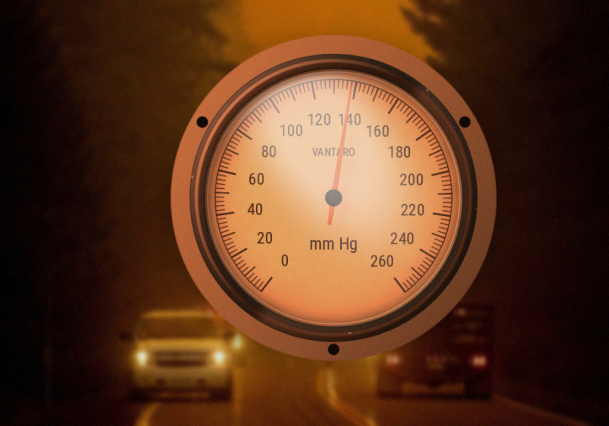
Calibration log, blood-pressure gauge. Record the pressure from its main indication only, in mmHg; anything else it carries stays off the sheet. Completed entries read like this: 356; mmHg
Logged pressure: 138; mmHg
